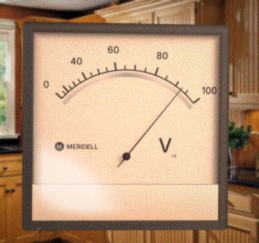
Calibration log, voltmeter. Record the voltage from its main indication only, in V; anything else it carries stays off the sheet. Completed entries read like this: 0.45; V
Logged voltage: 92.5; V
